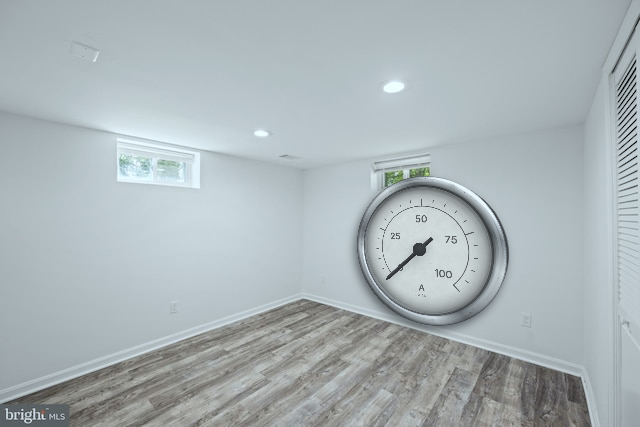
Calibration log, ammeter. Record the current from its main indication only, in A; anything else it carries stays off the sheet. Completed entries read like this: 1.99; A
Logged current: 0; A
